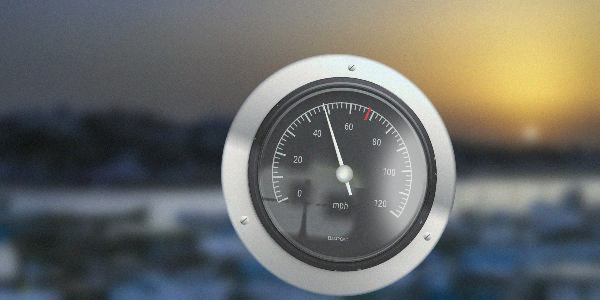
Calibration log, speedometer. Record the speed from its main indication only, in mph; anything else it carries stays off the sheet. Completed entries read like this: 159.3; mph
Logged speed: 48; mph
